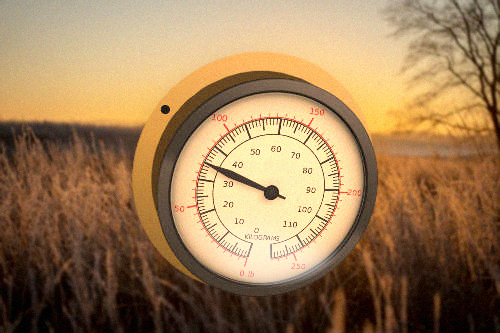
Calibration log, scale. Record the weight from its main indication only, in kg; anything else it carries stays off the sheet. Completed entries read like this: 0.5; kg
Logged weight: 35; kg
